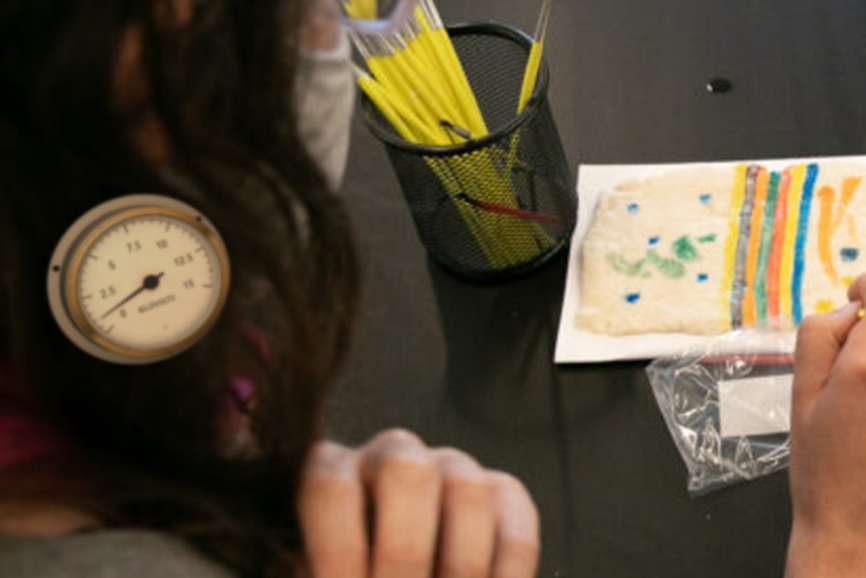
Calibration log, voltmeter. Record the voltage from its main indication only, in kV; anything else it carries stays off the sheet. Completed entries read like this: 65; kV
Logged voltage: 1; kV
